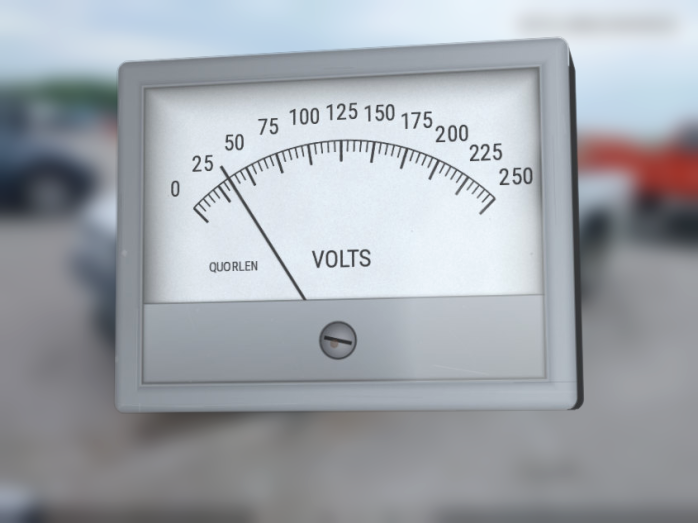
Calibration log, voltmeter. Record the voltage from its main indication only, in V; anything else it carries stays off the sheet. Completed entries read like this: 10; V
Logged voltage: 35; V
